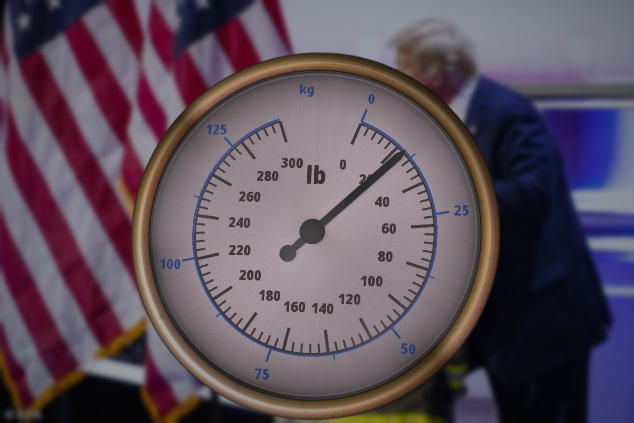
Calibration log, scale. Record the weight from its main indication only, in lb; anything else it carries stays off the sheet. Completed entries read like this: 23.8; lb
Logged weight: 24; lb
